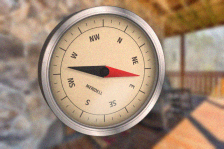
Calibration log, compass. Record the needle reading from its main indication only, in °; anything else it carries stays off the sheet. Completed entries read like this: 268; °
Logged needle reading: 70; °
